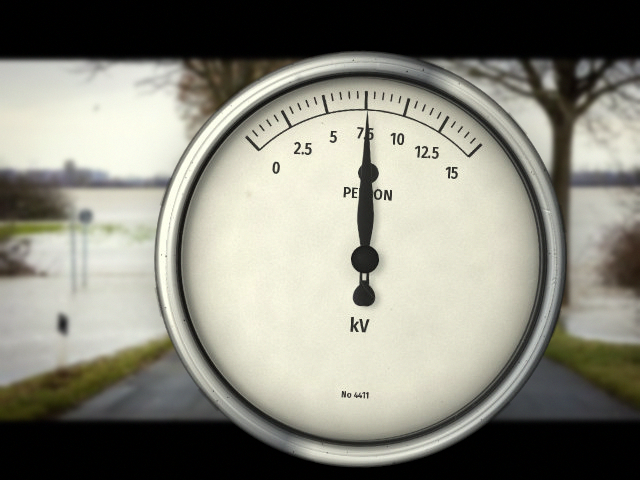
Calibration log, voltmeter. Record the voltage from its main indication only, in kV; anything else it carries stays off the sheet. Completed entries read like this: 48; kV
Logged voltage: 7.5; kV
